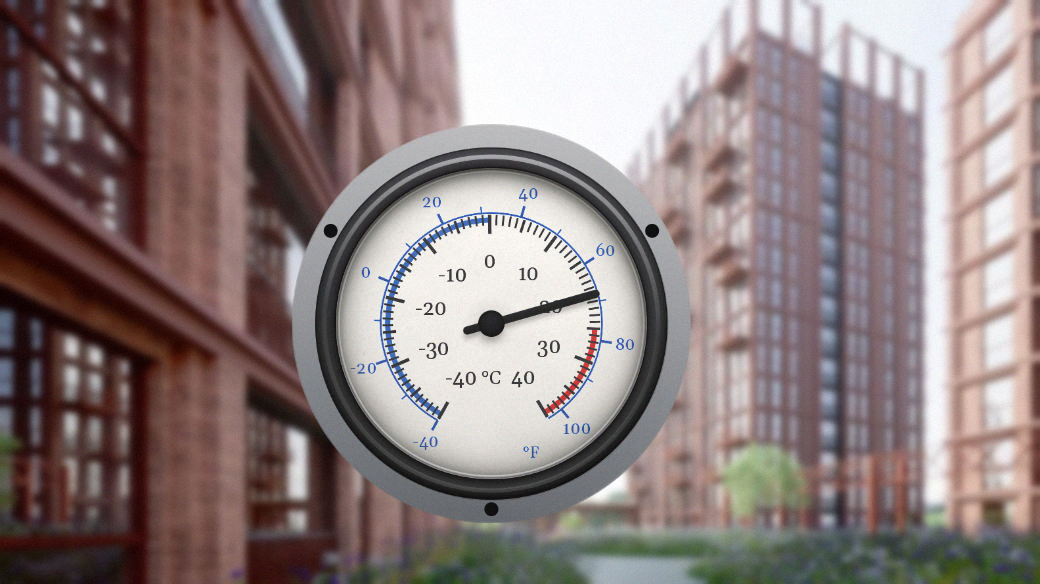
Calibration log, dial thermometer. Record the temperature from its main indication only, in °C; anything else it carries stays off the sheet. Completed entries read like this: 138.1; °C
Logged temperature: 20; °C
